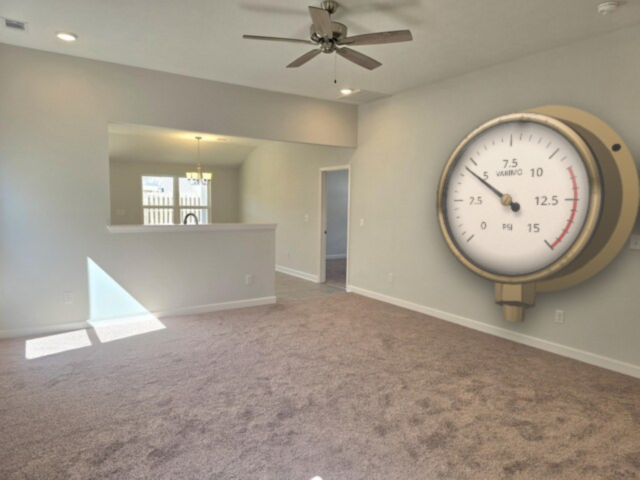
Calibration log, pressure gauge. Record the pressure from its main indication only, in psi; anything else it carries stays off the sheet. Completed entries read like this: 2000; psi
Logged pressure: 4.5; psi
